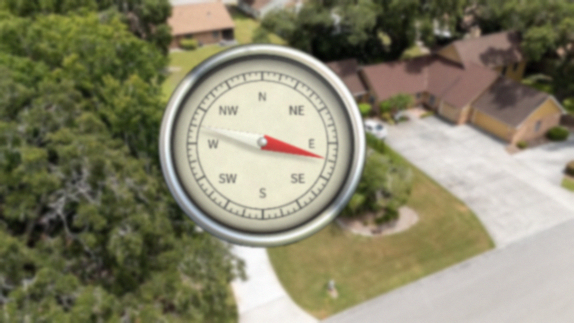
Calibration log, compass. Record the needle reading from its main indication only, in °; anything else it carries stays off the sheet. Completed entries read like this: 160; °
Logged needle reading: 105; °
